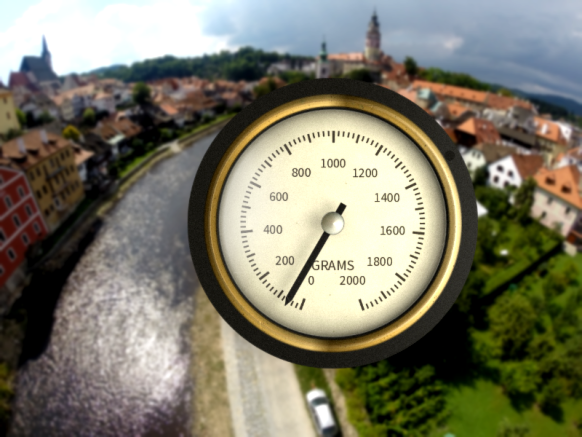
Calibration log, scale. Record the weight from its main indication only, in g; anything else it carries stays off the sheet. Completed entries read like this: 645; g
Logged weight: 60; g
